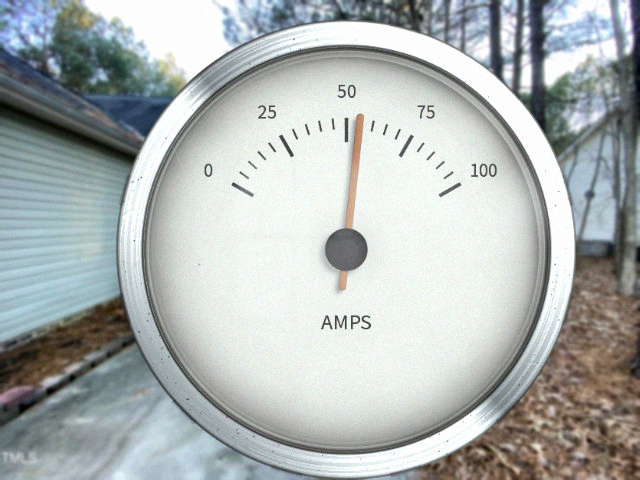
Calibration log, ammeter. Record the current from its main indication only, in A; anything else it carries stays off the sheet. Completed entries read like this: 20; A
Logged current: 55; A
